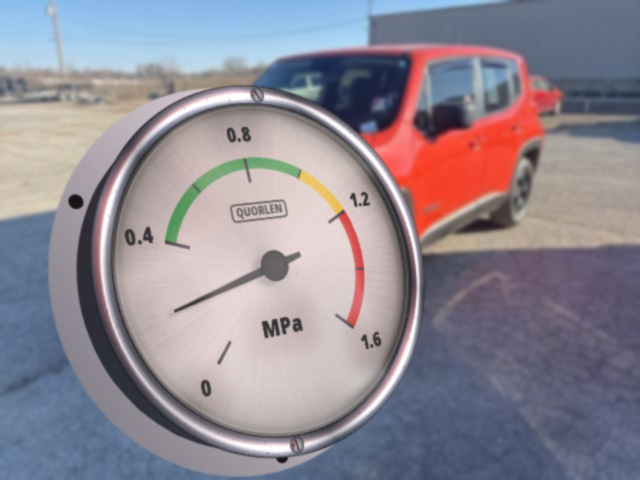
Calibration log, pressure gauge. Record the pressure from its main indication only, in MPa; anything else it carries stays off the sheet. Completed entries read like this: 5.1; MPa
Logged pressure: 0.2; MPa
